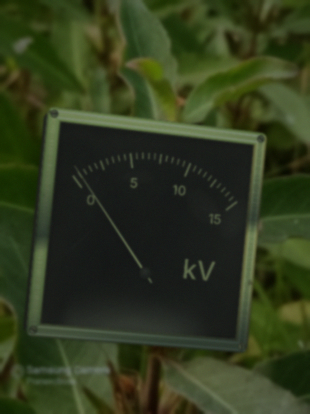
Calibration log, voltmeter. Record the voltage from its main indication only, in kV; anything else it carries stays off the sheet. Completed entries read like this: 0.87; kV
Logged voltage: 0.5; kV
